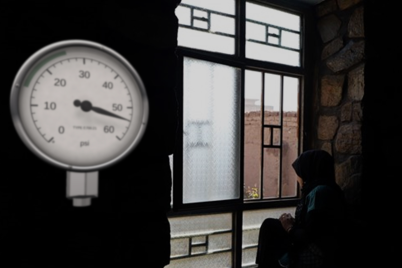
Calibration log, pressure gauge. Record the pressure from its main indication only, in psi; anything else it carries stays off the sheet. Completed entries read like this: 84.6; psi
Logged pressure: 54; psi
